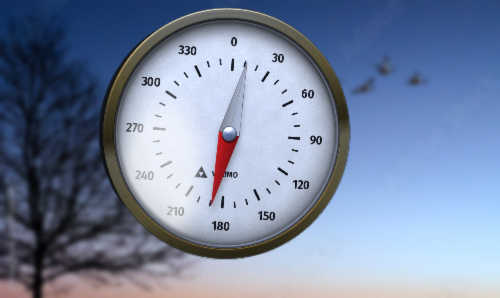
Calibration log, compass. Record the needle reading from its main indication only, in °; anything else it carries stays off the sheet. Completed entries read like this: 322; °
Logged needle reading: 190; °
